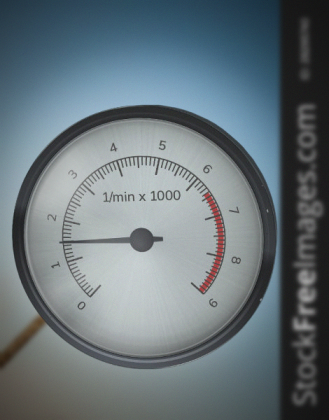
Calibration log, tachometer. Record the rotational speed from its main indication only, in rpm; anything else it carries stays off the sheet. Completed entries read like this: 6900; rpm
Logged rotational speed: 1500; rpm
